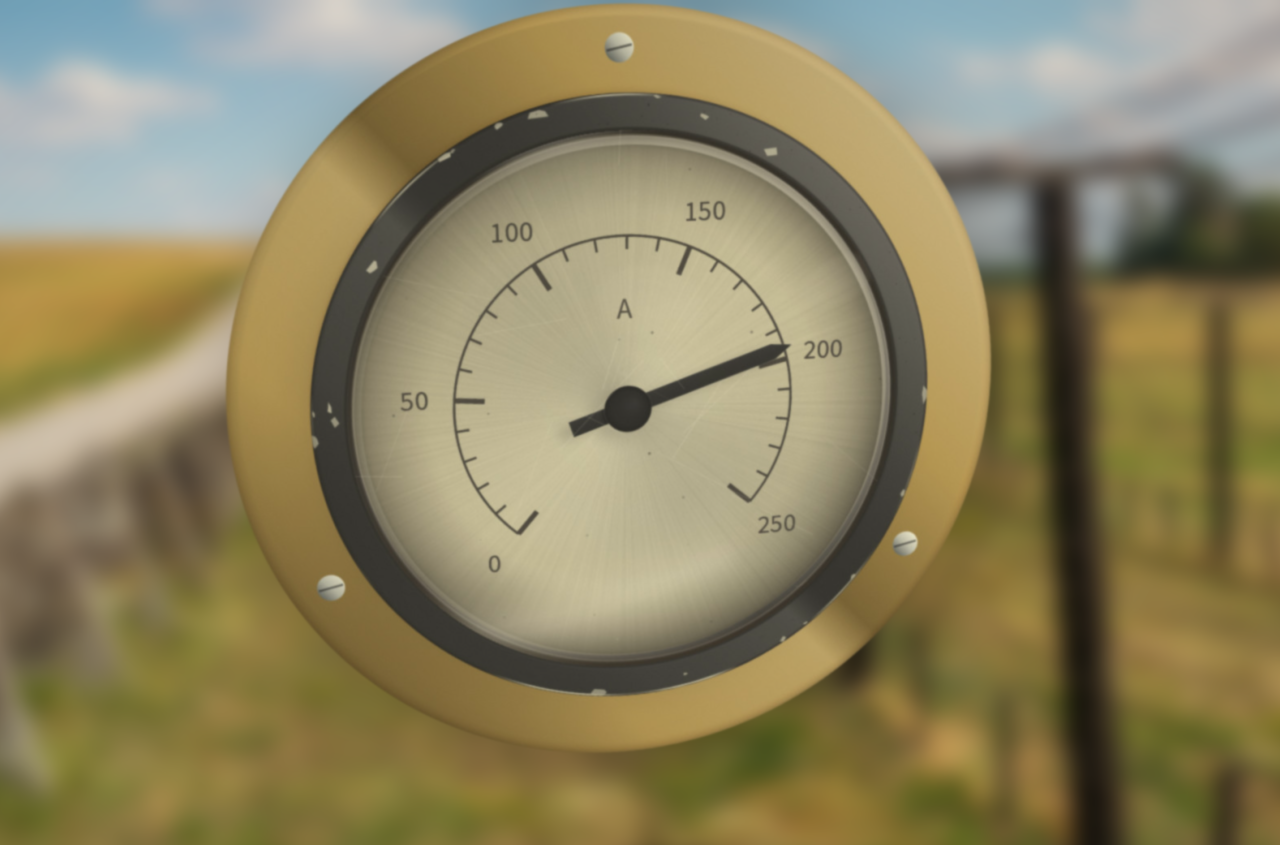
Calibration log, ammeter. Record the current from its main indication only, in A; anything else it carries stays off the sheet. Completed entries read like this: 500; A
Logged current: 195; A
